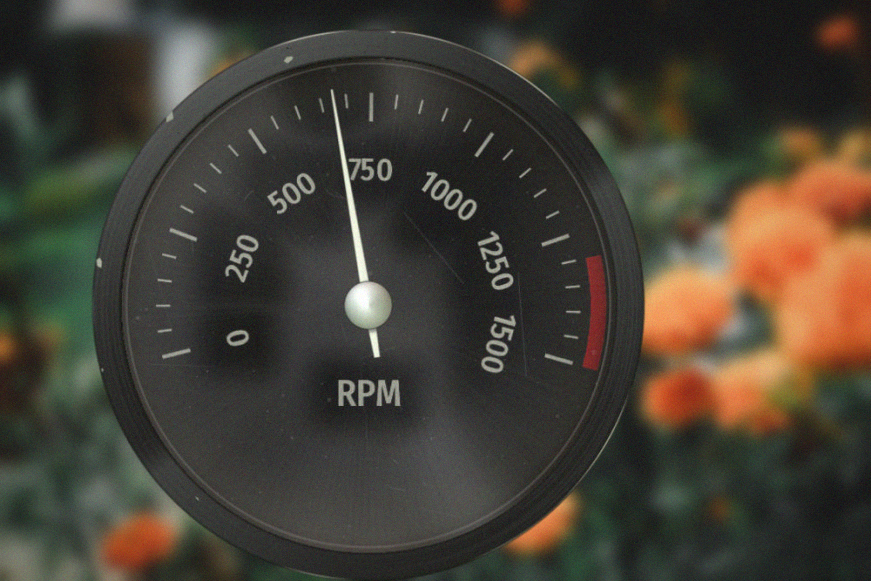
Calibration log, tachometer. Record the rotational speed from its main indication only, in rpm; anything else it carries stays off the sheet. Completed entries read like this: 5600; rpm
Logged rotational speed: 675; rpm
